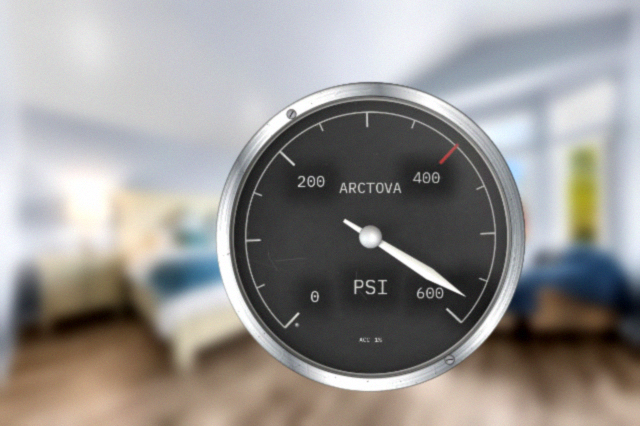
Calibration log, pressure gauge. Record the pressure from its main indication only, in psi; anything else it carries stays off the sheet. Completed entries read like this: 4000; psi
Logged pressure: 575; psi
